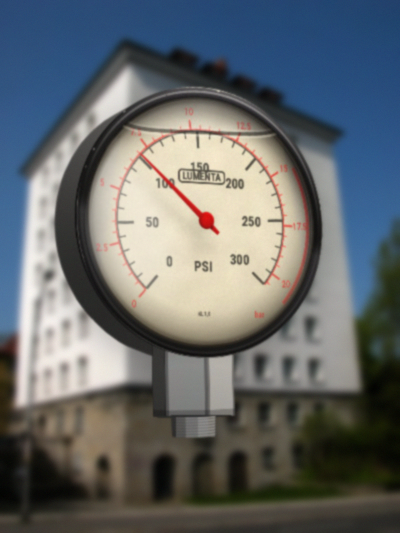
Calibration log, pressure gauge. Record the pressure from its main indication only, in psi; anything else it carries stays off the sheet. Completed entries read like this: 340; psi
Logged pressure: 100; psi
